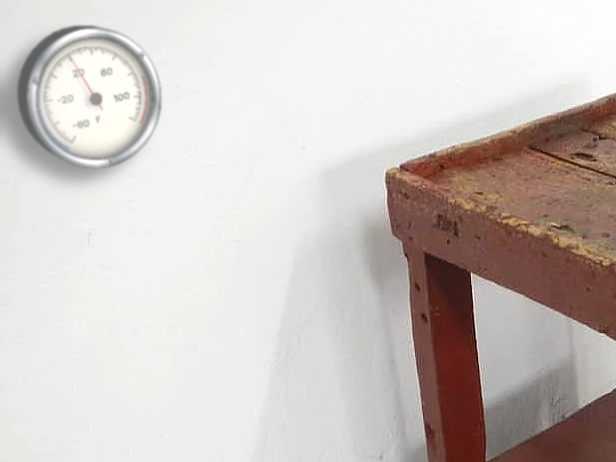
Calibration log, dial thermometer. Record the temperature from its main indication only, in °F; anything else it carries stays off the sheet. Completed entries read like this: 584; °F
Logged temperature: 20; °F
